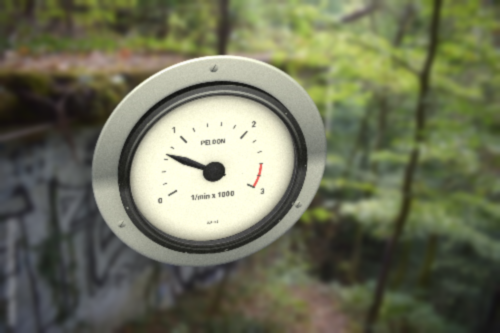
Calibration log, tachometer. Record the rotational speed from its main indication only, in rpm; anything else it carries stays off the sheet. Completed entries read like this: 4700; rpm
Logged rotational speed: 700; rpm
